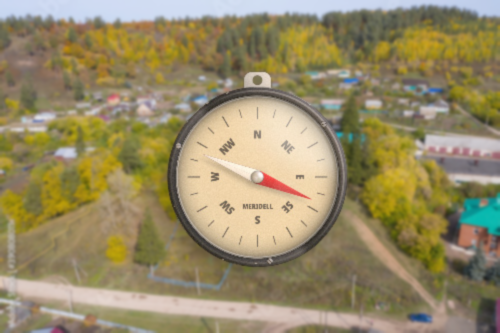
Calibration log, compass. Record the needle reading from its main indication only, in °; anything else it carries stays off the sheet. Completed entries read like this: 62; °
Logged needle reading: 112.5; °
